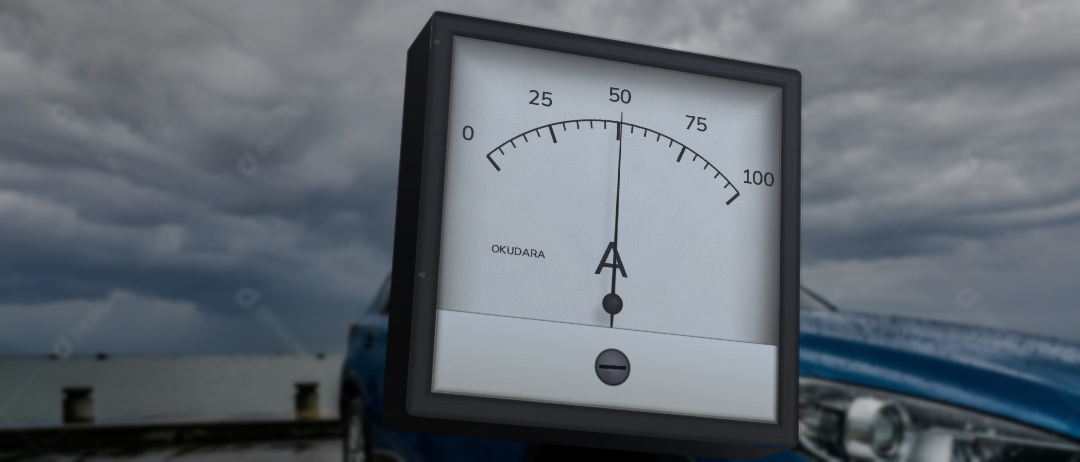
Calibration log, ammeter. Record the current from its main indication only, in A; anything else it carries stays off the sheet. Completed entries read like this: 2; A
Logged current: 50; A
